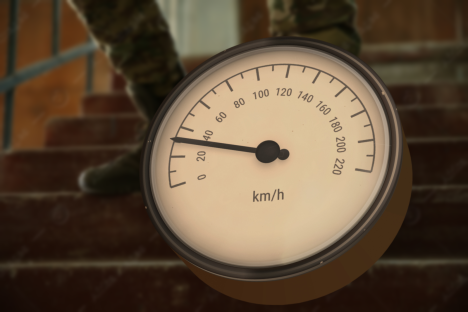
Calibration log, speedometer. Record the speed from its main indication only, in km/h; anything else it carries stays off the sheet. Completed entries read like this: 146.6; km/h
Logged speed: 30; km/h
